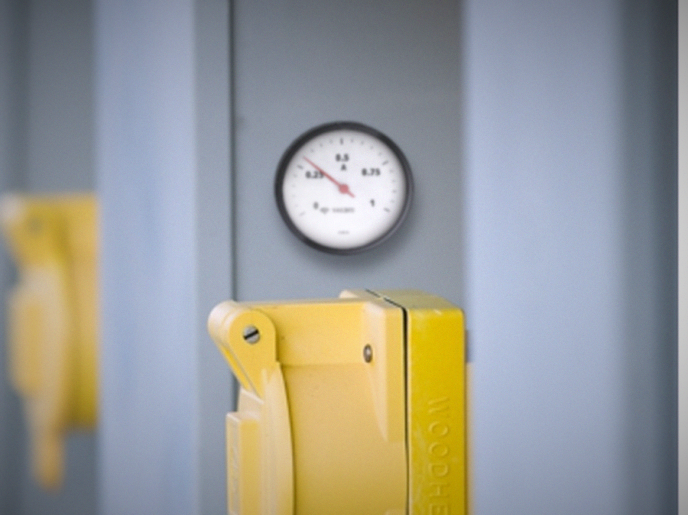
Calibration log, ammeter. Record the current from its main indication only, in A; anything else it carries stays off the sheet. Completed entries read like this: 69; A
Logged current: 0.3; A
